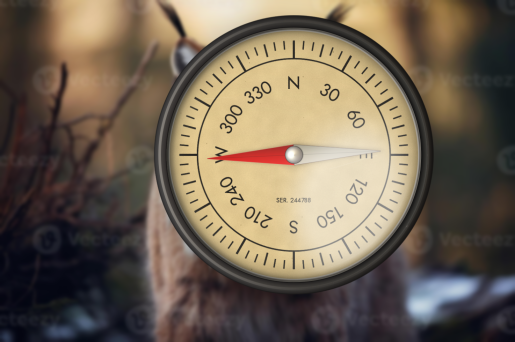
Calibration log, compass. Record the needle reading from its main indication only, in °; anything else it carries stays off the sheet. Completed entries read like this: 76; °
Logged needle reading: 267.5; °
